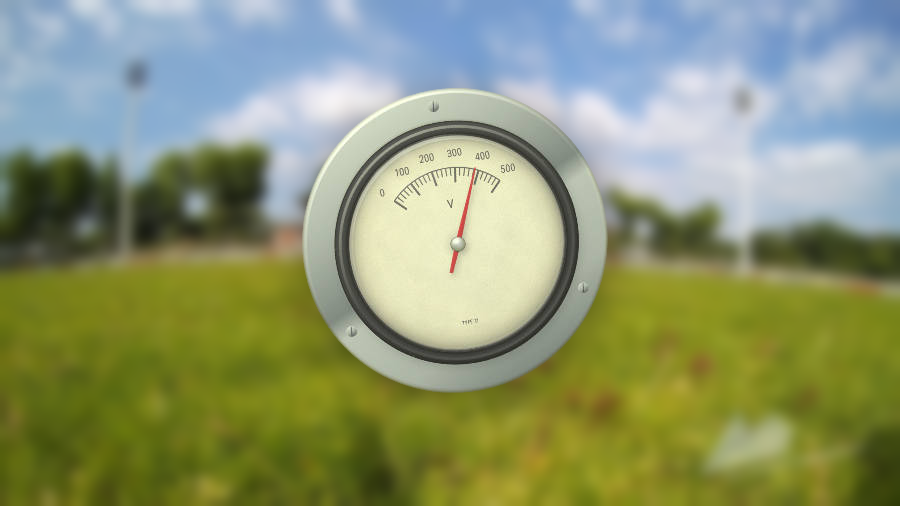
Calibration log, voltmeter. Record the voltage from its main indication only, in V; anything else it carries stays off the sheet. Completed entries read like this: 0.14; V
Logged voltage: 380; V
